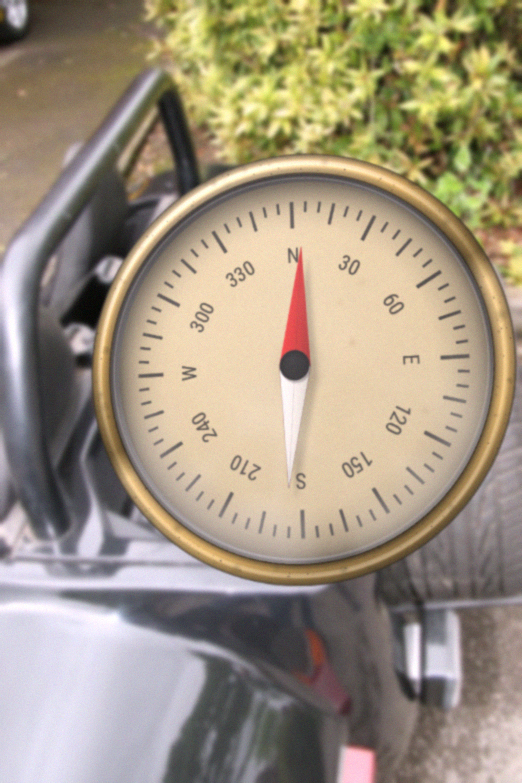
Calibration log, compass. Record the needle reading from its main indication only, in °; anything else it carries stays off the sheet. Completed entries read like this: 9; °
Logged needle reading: 5; °
